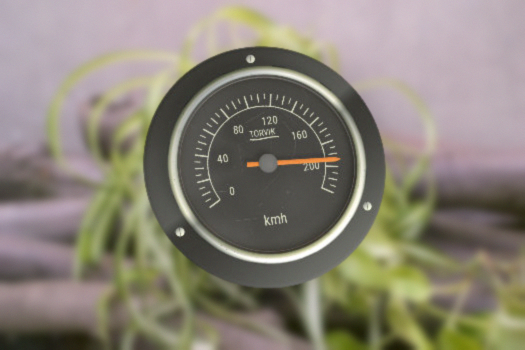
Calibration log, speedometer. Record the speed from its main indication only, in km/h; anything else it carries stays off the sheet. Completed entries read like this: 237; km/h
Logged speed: 195; km/h
